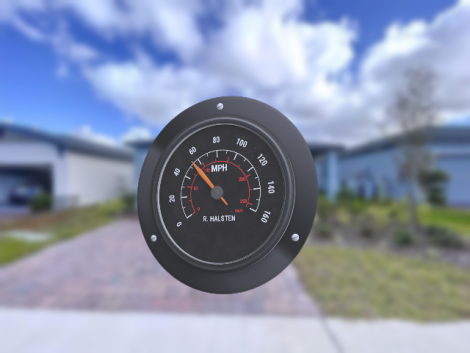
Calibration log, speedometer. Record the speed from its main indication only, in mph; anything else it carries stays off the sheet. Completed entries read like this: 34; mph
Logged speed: 55; mph
